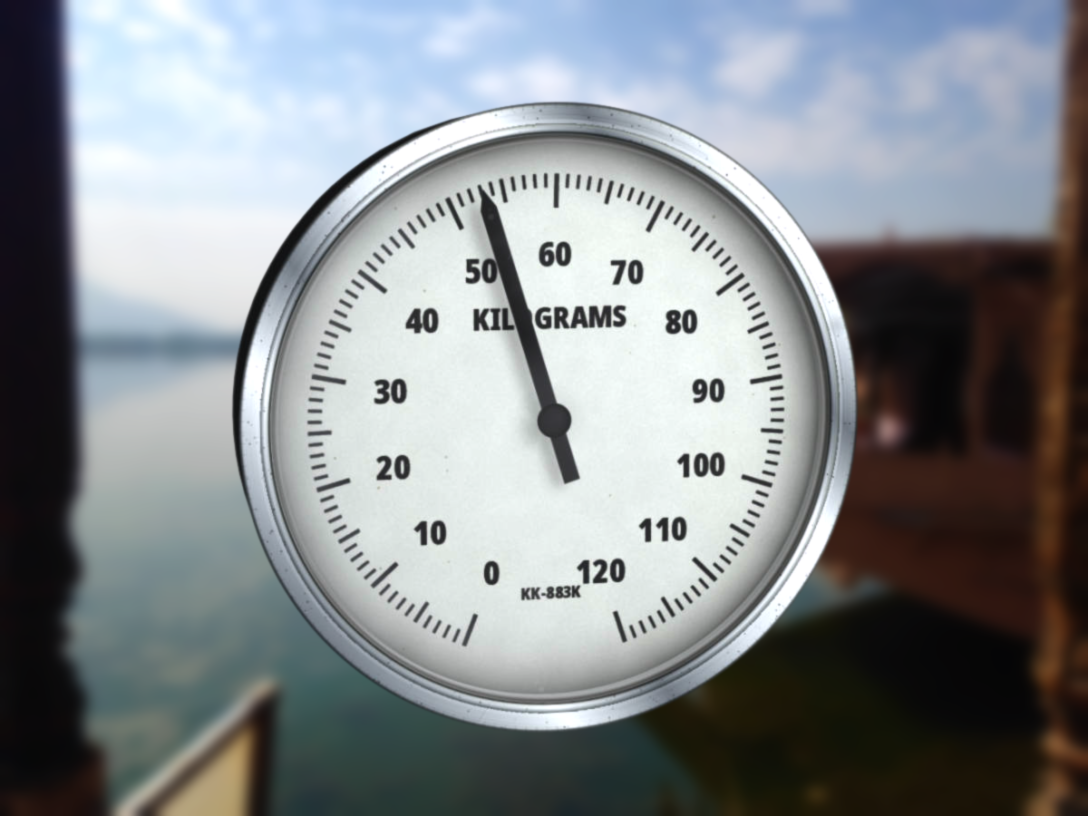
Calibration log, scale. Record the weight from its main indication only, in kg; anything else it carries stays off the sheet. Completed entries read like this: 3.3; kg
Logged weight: 53; kg
